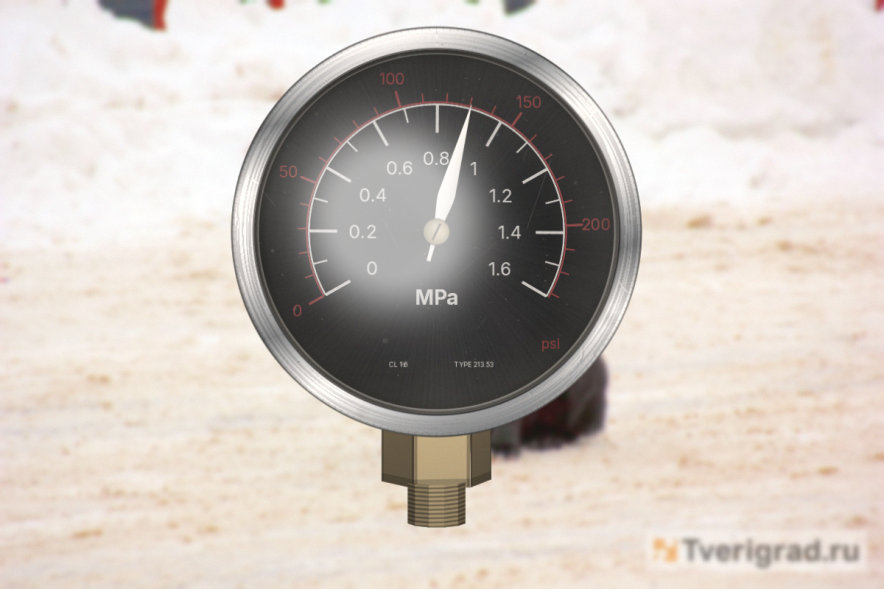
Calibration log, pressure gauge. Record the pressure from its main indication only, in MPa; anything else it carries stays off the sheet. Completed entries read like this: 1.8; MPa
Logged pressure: 0.9; MPa
